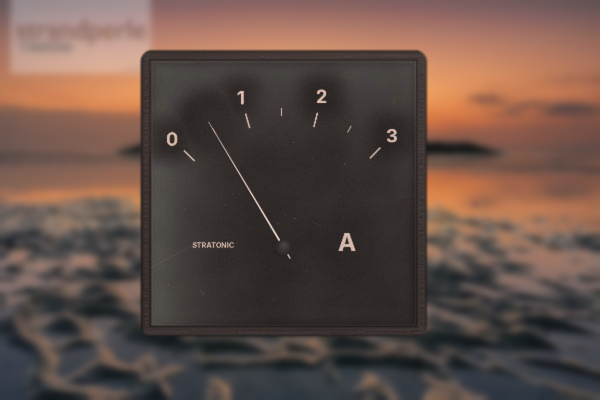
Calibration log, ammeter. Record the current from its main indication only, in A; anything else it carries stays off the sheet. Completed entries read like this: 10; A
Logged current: 0.5; A
